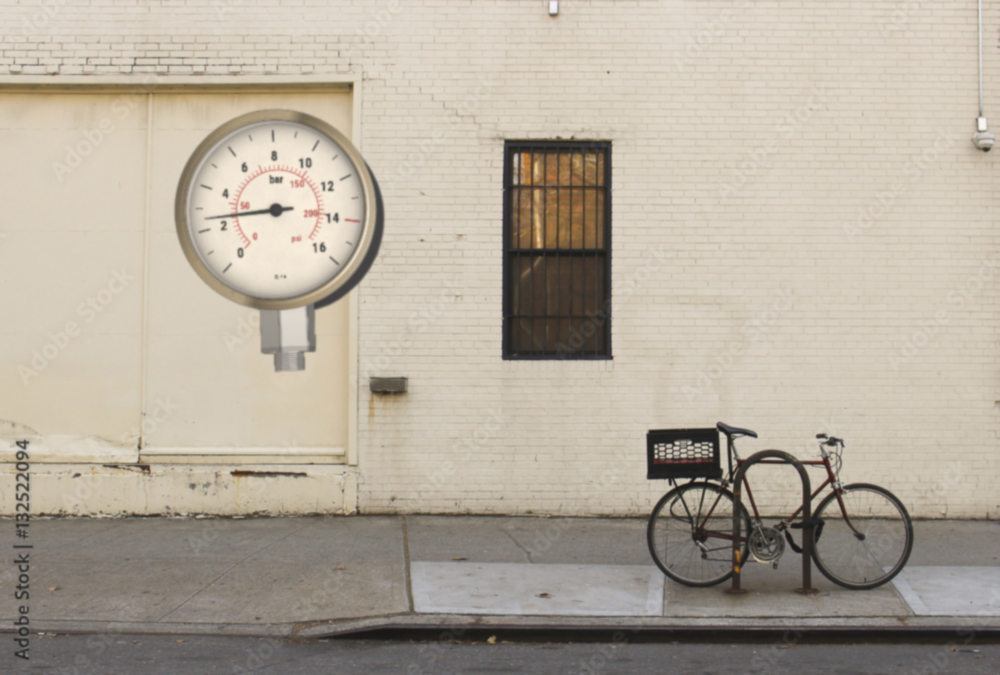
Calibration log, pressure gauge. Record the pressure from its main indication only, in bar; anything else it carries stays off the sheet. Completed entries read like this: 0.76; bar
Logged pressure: 2.5; bar
